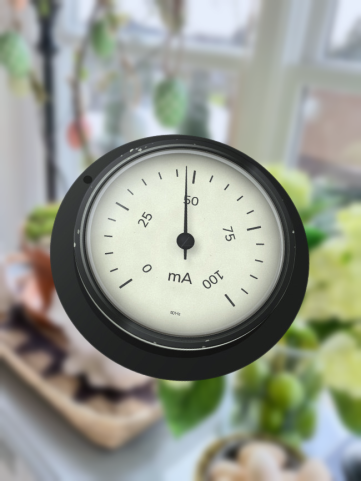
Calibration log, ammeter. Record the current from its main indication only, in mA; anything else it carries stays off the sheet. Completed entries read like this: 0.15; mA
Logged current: 47.5; mA
